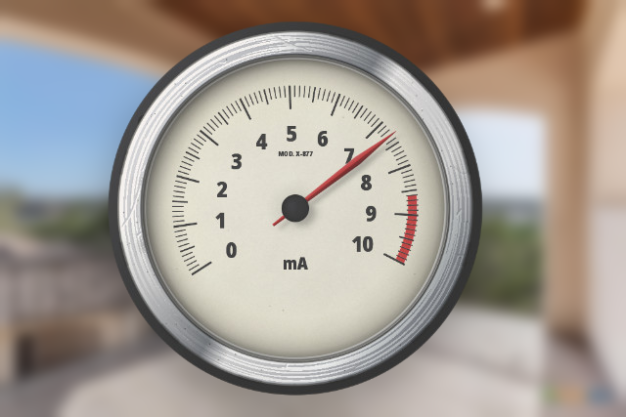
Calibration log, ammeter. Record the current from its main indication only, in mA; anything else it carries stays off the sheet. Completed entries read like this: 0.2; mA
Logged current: 7.3; mA
